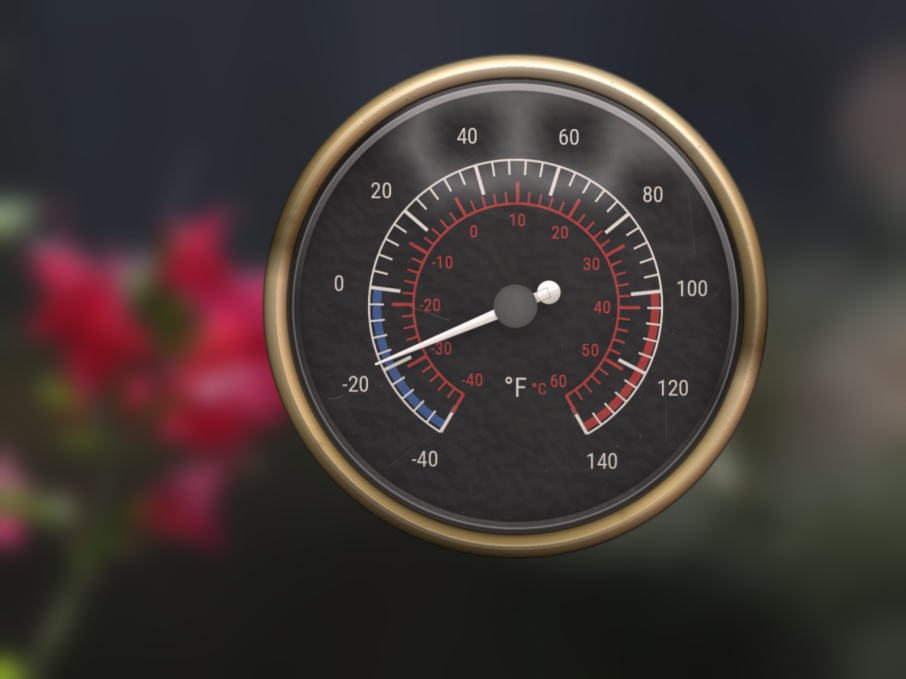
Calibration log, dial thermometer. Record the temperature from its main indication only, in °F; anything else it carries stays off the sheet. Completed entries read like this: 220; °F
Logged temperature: -18; °F
